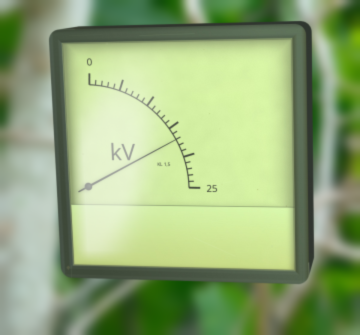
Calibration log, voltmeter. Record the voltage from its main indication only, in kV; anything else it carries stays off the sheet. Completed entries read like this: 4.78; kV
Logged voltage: 17; kV
